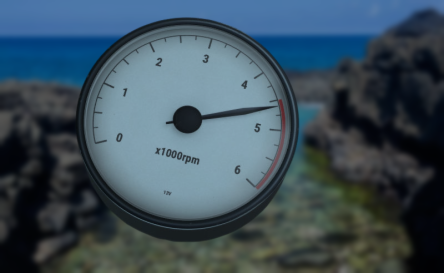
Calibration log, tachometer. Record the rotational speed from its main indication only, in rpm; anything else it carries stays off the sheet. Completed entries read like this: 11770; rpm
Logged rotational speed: 4625; rpm
